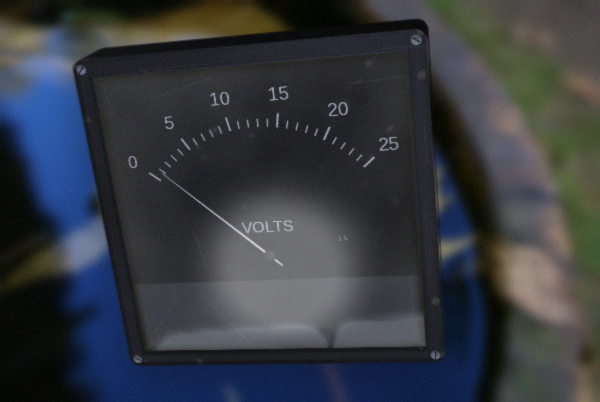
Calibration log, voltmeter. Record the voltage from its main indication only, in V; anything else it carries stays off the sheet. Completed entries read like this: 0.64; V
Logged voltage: 1; V
